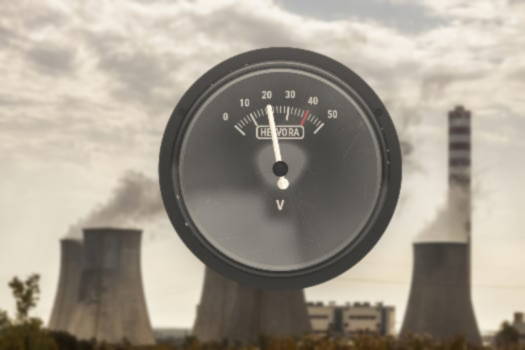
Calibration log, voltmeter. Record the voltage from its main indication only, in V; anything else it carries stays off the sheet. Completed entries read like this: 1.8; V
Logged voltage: 20; V
